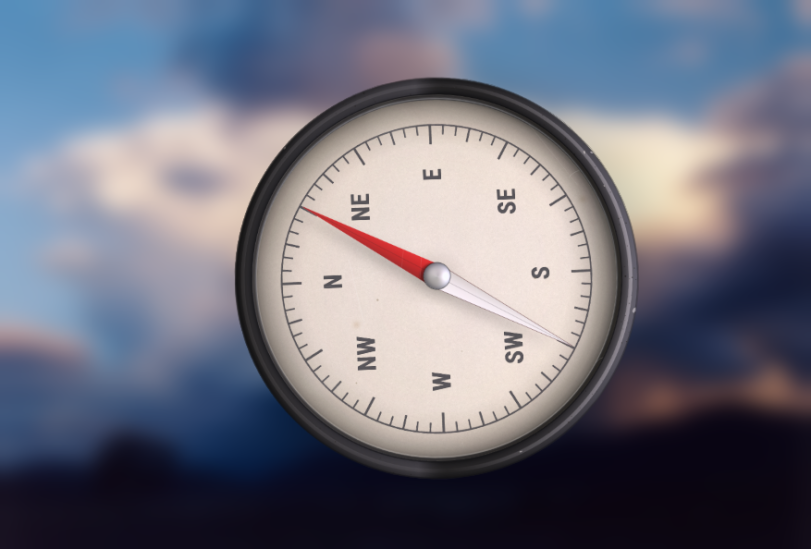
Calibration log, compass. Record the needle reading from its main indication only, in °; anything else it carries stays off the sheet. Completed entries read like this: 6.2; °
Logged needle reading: 30; °
